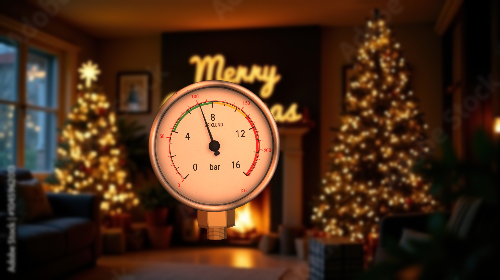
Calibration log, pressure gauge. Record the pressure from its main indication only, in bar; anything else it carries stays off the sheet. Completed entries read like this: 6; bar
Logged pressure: 7; bar
